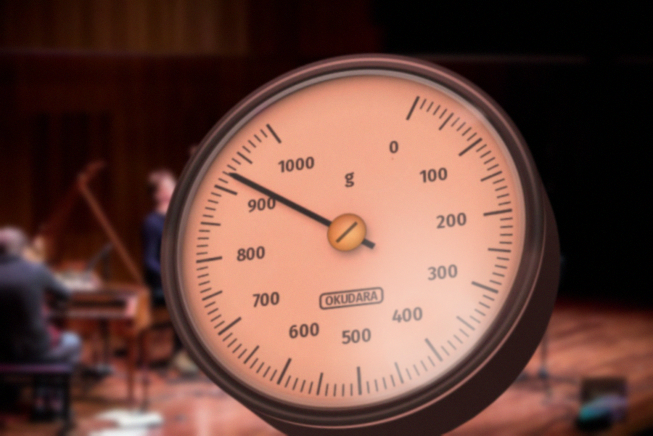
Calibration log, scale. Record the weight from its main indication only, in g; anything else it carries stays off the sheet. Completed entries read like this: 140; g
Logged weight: 920; g
